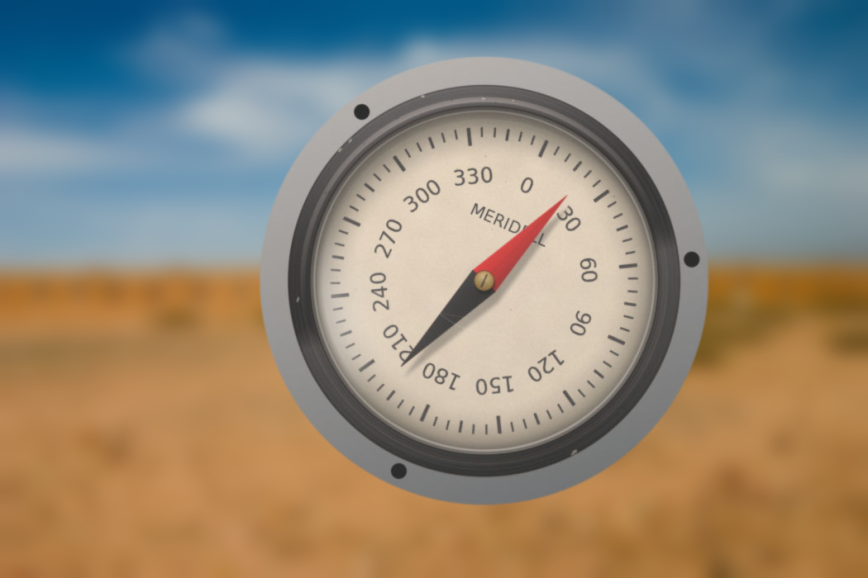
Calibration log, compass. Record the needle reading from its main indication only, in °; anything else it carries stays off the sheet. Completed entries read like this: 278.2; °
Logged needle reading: 20; °
